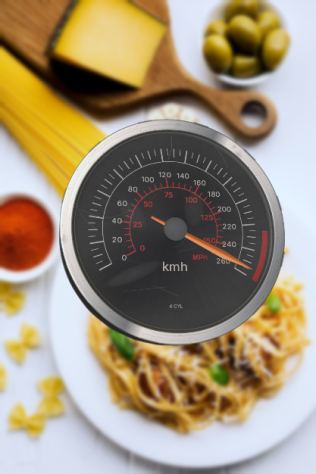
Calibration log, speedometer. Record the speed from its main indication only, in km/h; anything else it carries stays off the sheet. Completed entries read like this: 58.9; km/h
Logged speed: 255; km/h
